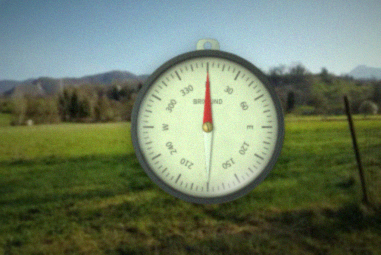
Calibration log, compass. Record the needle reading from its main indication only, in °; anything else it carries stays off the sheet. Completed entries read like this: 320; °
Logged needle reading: 0; °
